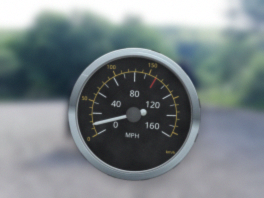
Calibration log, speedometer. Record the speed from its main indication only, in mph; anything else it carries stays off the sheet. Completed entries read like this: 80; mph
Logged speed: 10; mph
